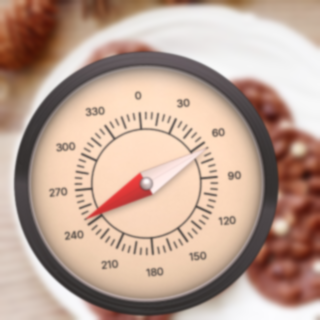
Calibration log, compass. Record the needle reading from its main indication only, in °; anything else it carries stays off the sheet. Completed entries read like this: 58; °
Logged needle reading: 245; °
